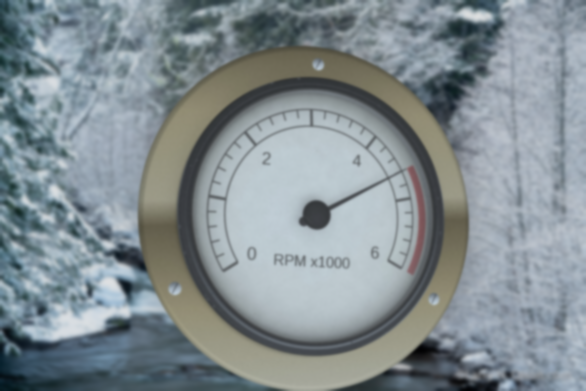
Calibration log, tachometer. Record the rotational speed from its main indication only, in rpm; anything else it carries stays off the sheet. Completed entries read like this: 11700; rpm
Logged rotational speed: 4600; rpm
